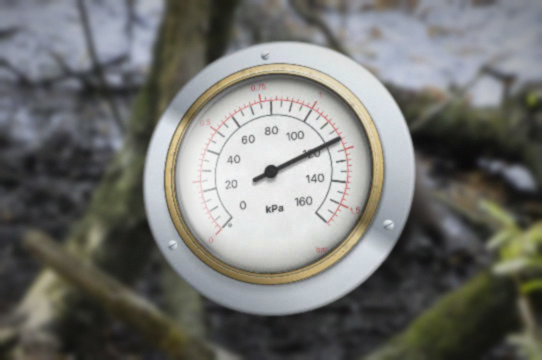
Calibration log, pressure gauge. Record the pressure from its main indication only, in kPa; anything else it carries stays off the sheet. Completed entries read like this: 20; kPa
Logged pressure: 120; kPa
